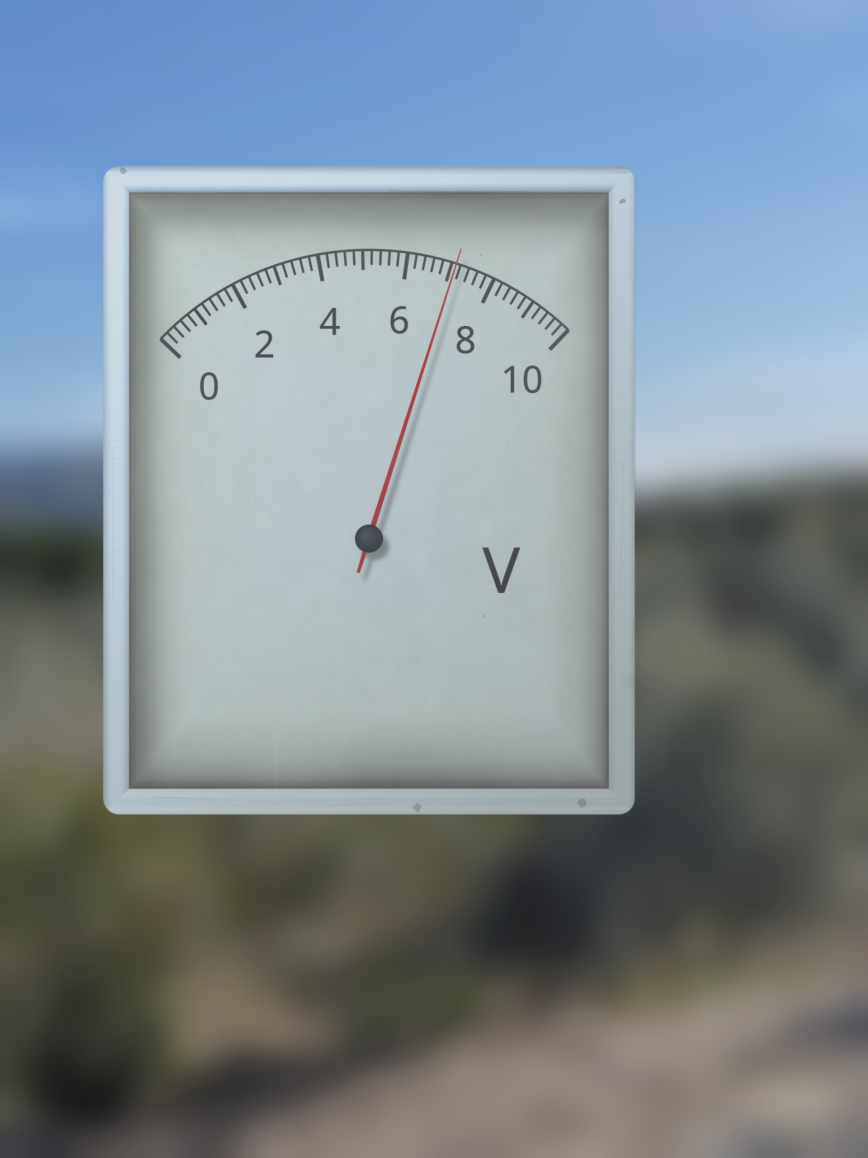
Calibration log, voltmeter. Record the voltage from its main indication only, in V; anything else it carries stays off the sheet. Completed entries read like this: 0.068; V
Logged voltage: 7.1; V
